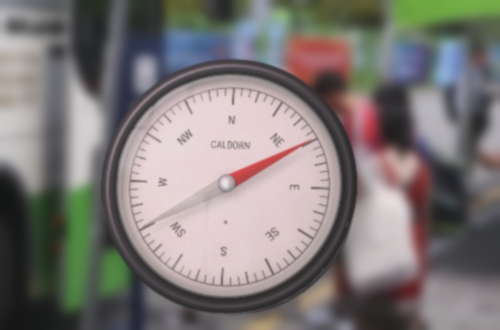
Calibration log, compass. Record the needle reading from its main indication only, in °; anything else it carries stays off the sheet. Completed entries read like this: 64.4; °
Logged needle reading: 60; °
